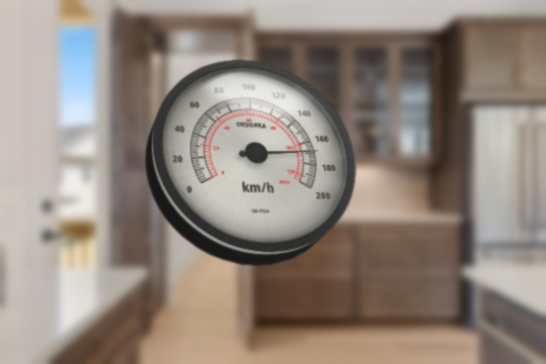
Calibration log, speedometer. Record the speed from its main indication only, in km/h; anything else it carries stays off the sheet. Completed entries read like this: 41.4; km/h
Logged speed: 170; km/h
